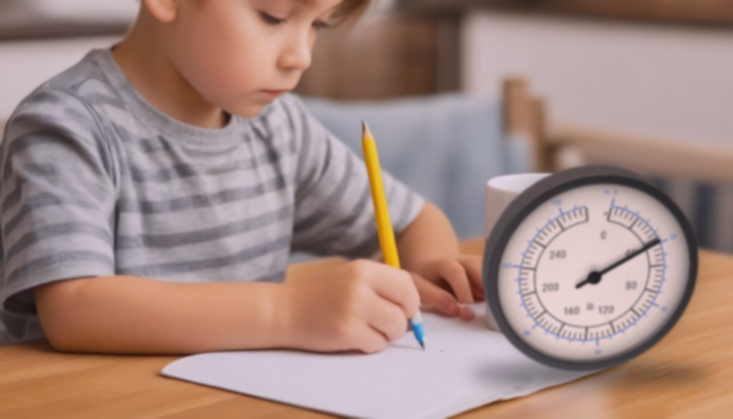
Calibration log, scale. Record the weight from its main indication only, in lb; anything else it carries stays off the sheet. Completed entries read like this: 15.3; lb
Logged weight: 40; lb
